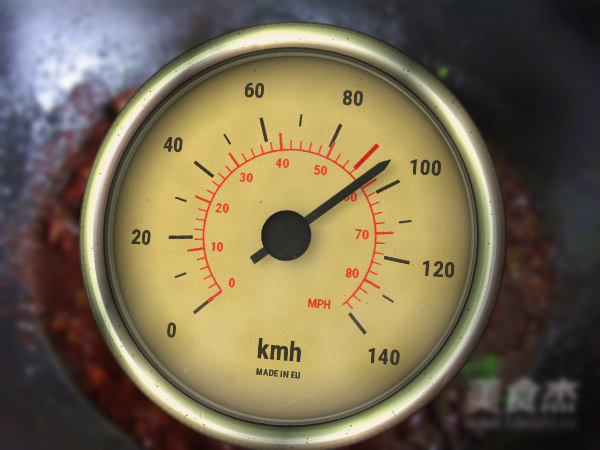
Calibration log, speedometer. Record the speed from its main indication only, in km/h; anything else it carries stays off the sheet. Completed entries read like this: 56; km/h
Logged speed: 95; km/h
